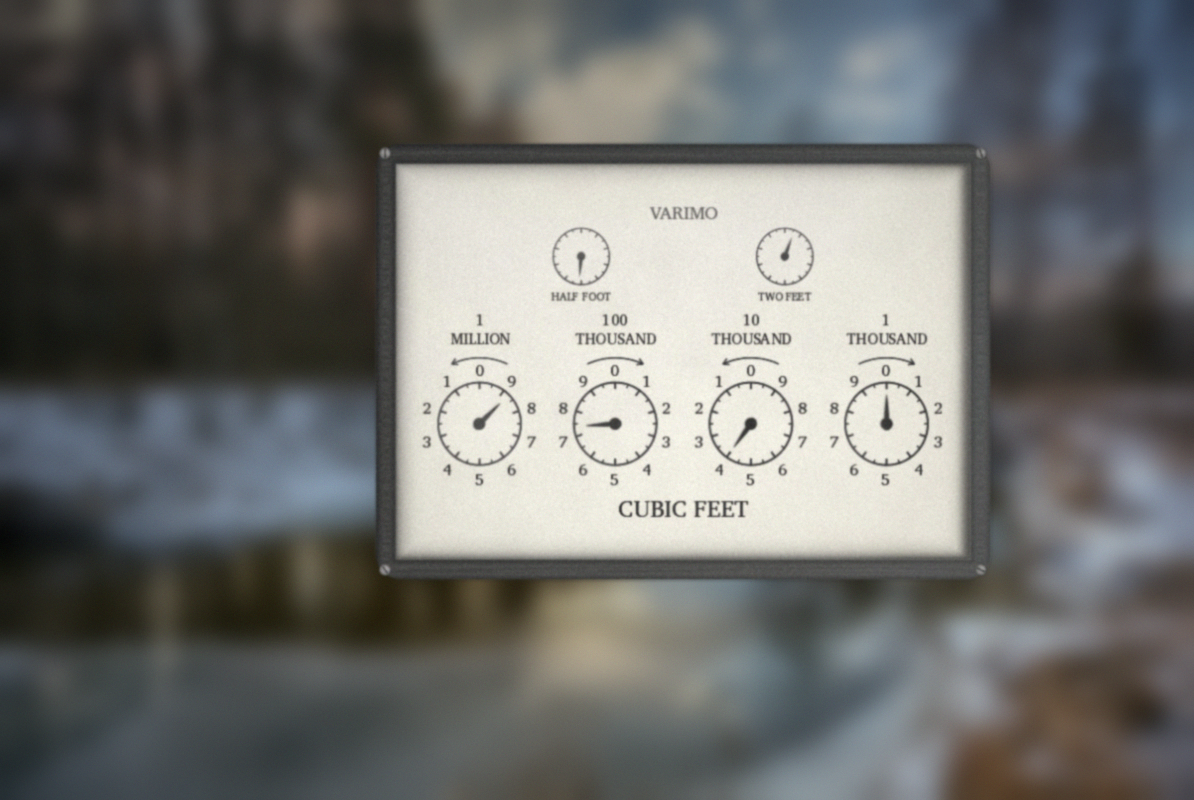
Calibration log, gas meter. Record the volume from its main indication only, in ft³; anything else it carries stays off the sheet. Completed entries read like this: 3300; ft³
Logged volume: 874000; ft³
